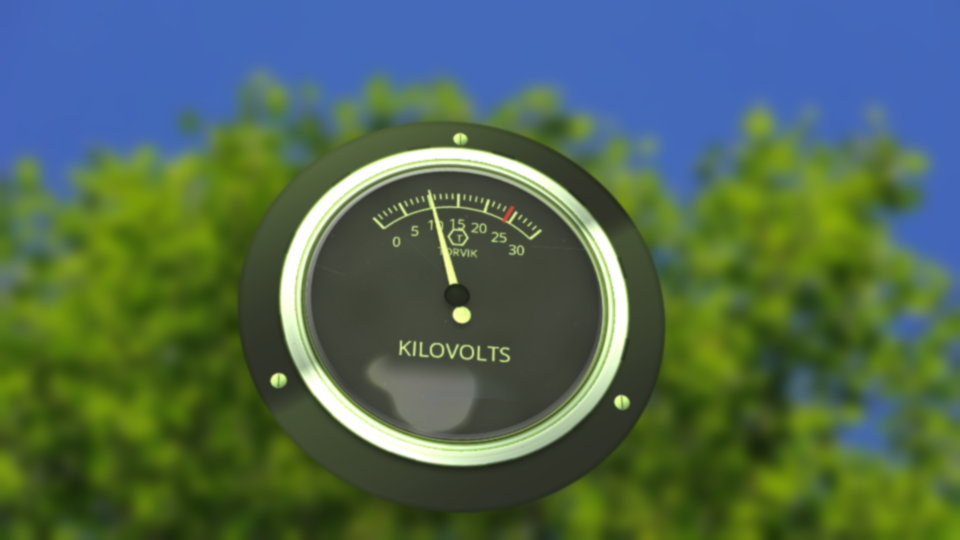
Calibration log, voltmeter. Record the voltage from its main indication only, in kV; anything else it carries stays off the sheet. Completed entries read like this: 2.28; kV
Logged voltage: 10; kV
